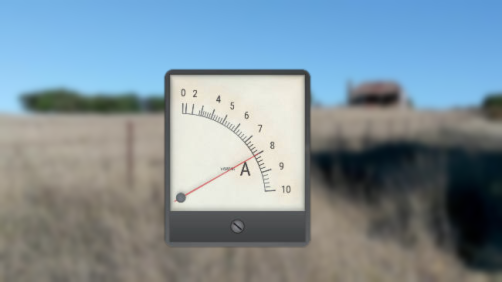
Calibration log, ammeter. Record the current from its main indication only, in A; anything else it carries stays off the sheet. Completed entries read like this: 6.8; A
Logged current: 8; A
